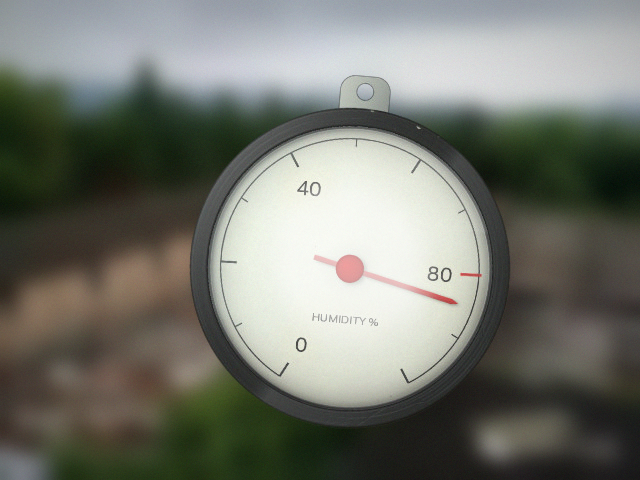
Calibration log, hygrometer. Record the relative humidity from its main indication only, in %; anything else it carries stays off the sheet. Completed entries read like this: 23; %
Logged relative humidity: 85; %
